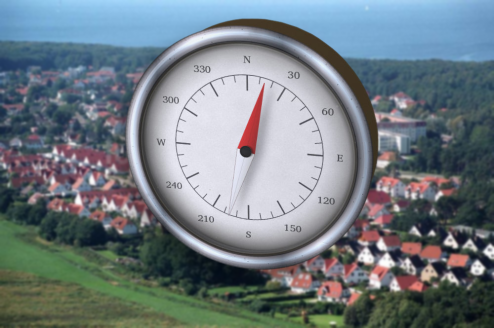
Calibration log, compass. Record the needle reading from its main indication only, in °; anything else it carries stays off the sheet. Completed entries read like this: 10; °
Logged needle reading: 15; °
